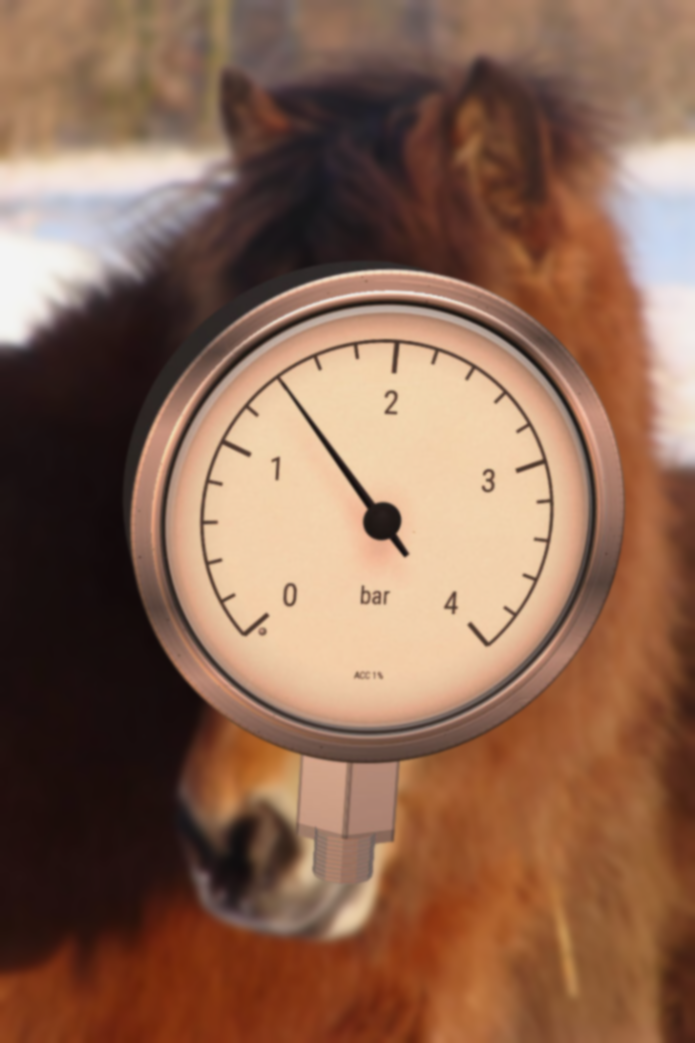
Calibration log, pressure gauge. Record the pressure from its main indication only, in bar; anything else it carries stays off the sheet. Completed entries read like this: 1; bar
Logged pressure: 1.4; bar
